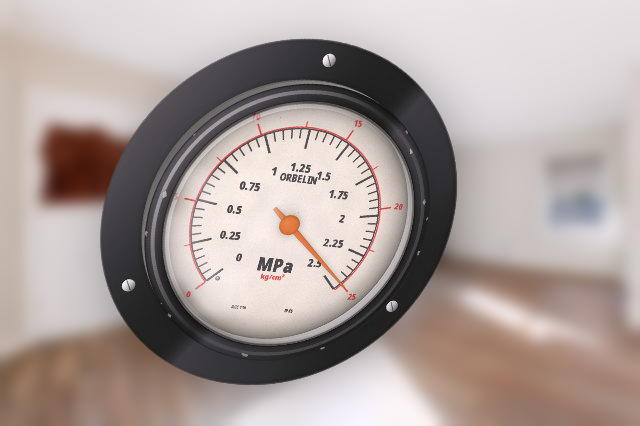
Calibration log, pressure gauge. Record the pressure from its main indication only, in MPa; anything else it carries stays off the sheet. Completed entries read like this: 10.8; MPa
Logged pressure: 2.45; MPa
